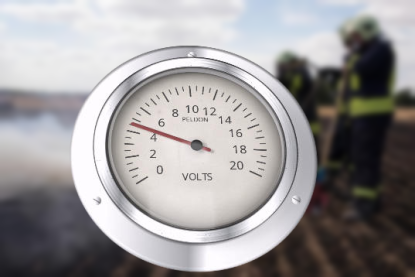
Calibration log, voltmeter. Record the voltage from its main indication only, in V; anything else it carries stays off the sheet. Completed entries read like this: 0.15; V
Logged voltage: 4.5; V
